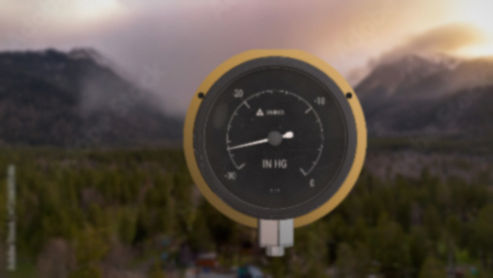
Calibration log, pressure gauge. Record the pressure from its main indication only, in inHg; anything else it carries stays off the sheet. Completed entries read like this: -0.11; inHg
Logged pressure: -27; inHg
